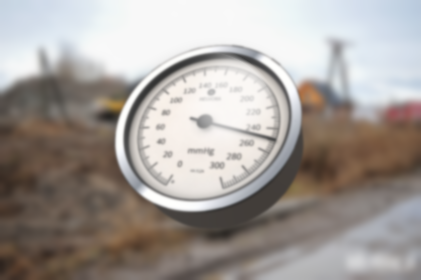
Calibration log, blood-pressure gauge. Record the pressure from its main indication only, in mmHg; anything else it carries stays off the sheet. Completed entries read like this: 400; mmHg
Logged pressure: 250; mmHg
